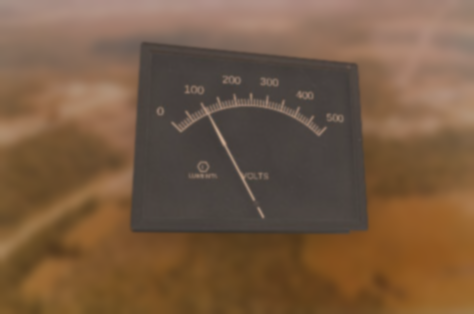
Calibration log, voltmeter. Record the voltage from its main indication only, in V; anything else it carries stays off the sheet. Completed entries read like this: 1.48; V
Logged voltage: 100; V
